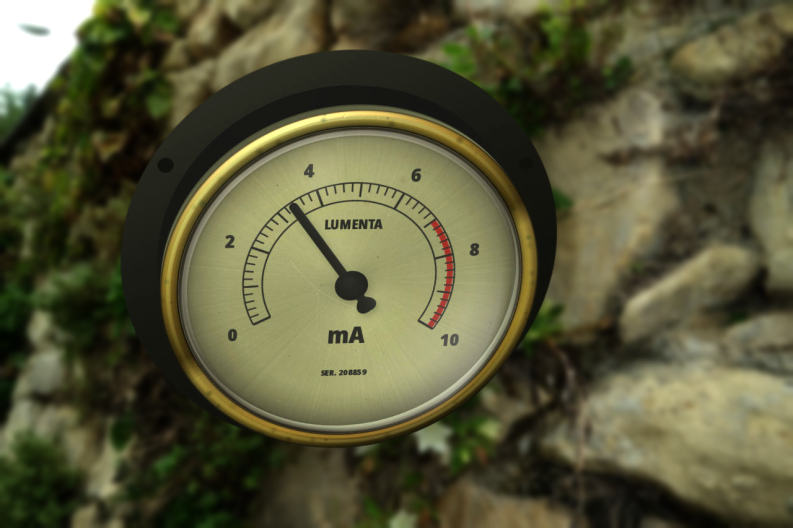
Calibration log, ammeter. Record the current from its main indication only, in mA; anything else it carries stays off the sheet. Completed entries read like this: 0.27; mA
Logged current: 3.4; mA
